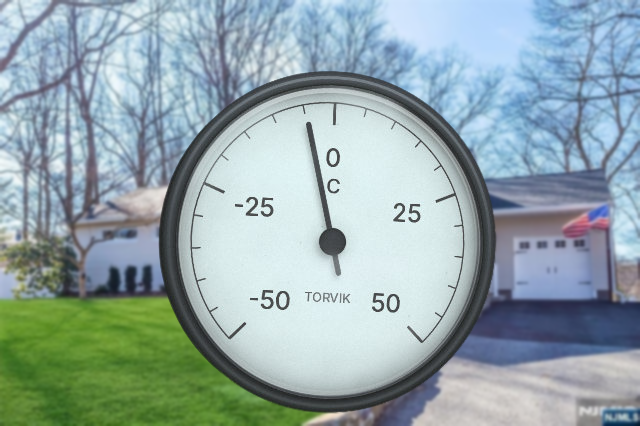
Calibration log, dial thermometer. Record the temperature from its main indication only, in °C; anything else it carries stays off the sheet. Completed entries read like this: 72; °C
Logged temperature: -5; °C
